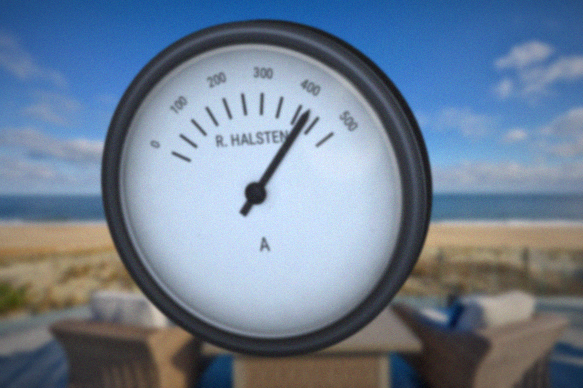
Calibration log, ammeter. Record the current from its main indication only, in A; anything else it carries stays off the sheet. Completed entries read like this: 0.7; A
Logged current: 425; A
